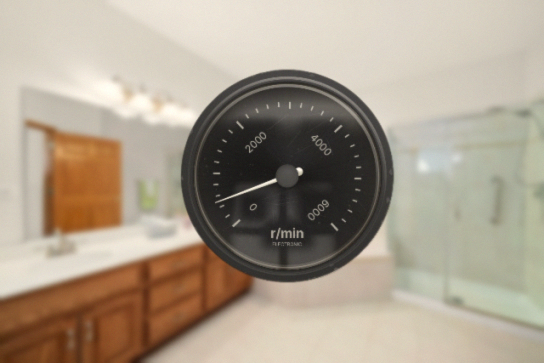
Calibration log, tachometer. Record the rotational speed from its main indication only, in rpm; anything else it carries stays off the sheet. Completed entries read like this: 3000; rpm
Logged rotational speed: 500; rpm
